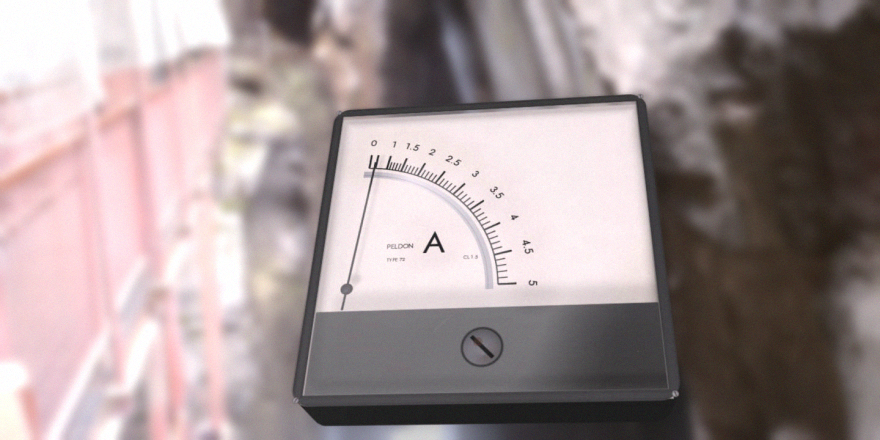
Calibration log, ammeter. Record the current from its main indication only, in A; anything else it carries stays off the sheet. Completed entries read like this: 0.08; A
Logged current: 0.5; A
